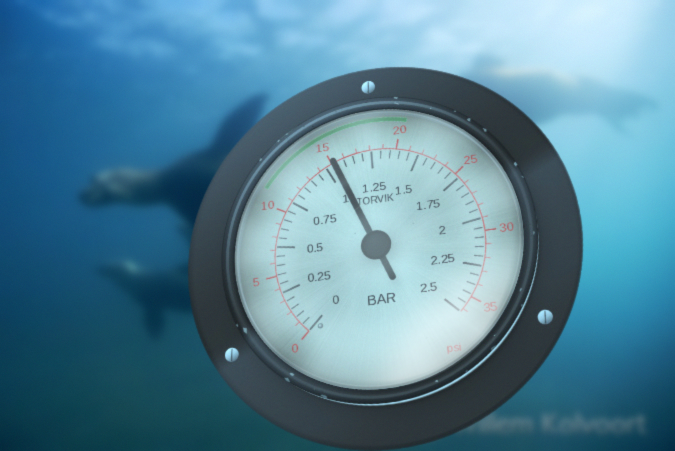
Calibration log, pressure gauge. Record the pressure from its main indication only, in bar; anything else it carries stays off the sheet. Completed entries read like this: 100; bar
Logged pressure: 1.05; bar
